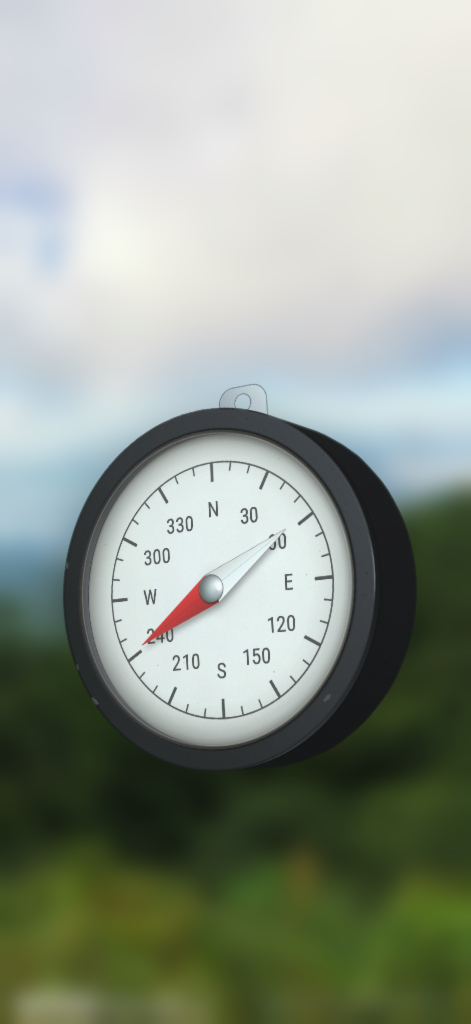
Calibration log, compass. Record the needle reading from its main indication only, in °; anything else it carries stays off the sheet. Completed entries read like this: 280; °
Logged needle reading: 240; °
